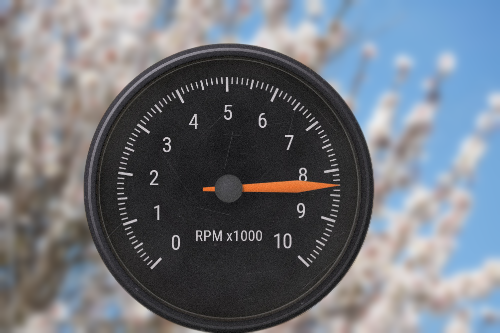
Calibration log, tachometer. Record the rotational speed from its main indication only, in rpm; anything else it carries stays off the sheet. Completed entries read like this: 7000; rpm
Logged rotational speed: 8300; rpm
